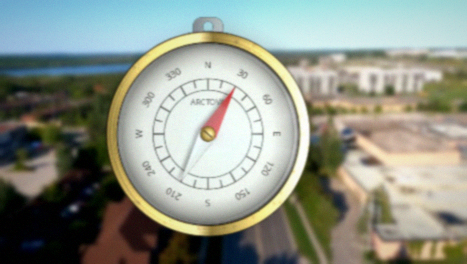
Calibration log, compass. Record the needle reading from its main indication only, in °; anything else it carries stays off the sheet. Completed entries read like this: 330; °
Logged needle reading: 30; °
